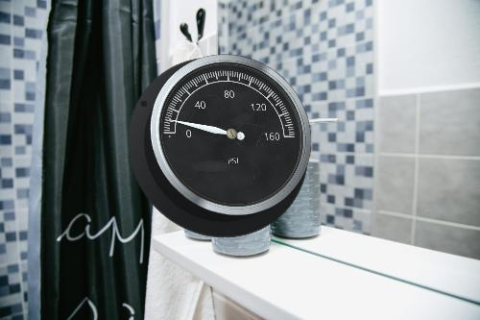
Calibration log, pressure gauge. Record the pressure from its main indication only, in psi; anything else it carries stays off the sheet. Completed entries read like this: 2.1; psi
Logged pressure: 10; psi
